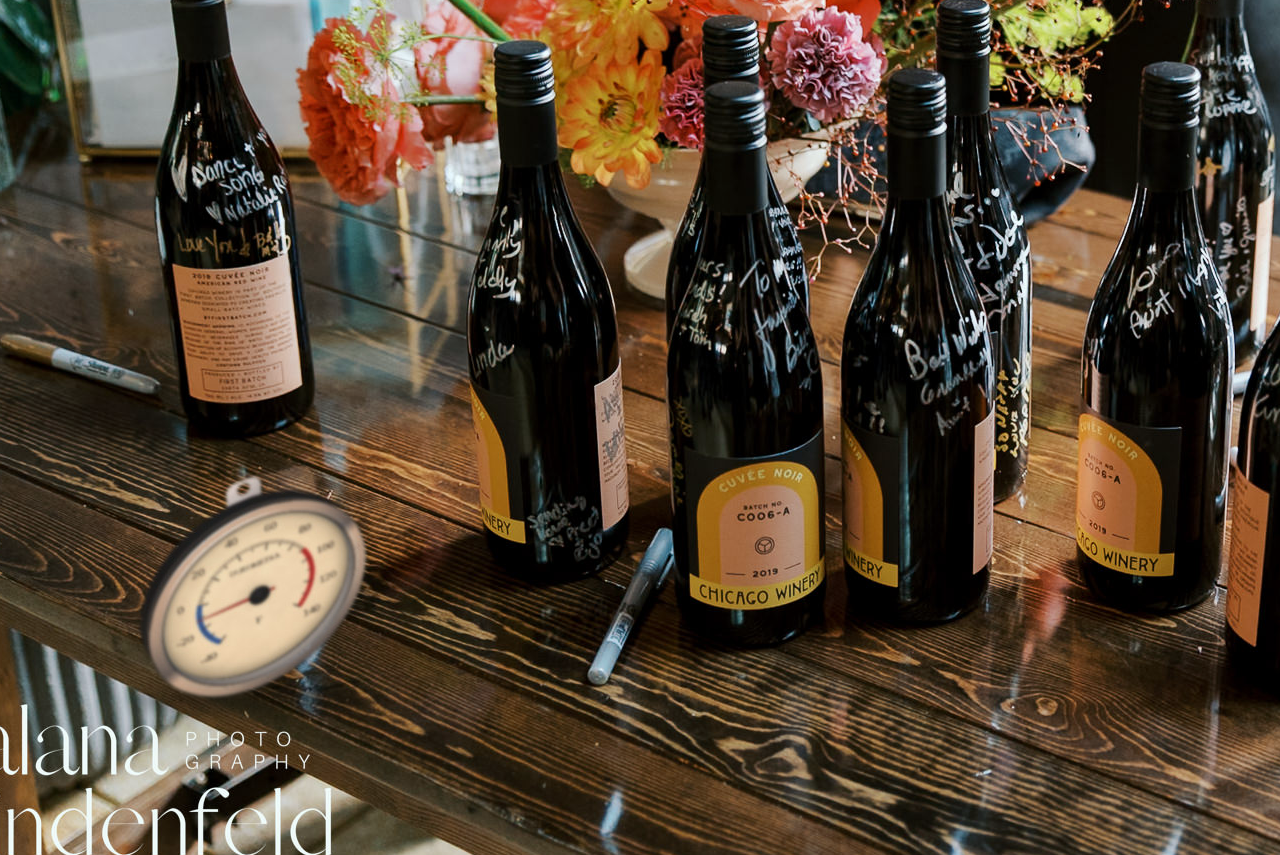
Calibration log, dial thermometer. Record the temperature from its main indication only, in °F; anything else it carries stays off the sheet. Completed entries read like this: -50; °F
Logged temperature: -10; °F
